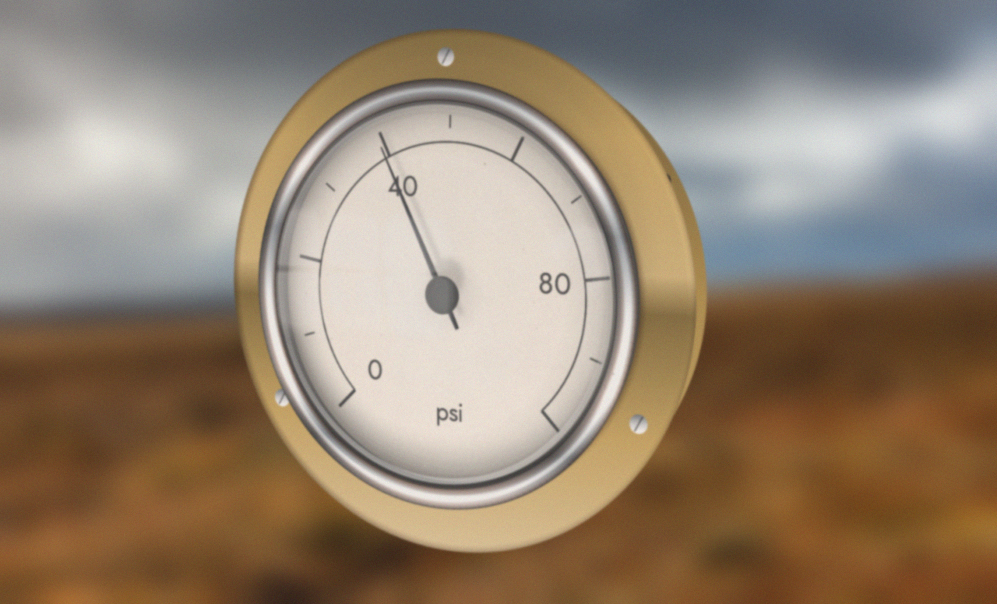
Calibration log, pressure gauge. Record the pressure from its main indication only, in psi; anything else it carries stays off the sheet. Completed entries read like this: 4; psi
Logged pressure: 40; psi
